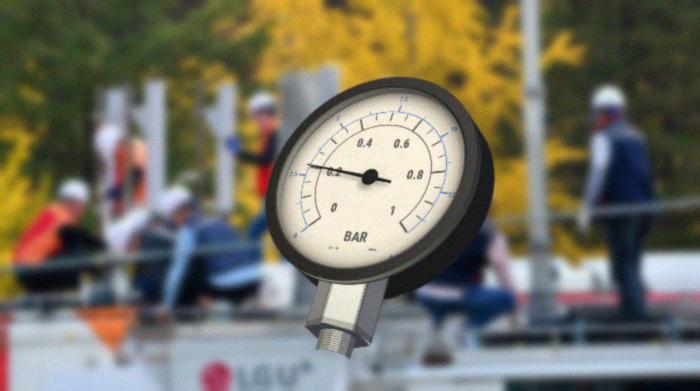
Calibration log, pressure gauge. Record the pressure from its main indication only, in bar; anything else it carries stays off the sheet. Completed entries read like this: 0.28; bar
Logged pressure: 0.2; bar
